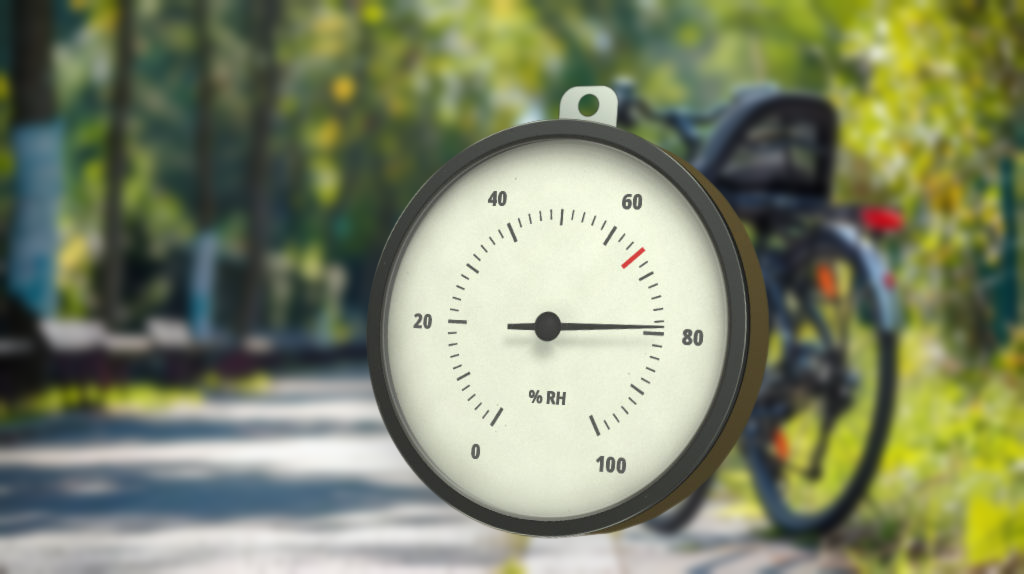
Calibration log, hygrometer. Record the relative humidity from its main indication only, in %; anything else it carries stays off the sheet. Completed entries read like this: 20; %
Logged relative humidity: 79; %
